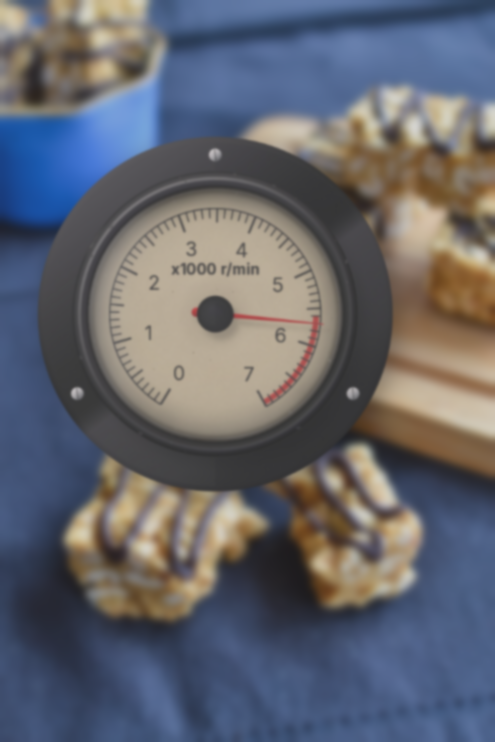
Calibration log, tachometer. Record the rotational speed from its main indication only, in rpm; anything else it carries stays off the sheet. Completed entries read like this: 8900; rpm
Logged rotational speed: 5700; rpm
